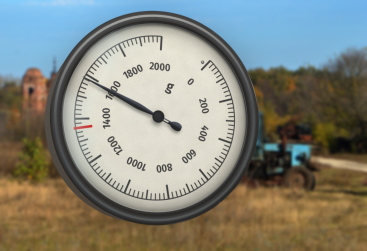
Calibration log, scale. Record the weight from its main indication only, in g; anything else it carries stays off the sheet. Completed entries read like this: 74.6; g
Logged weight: 1580; g
